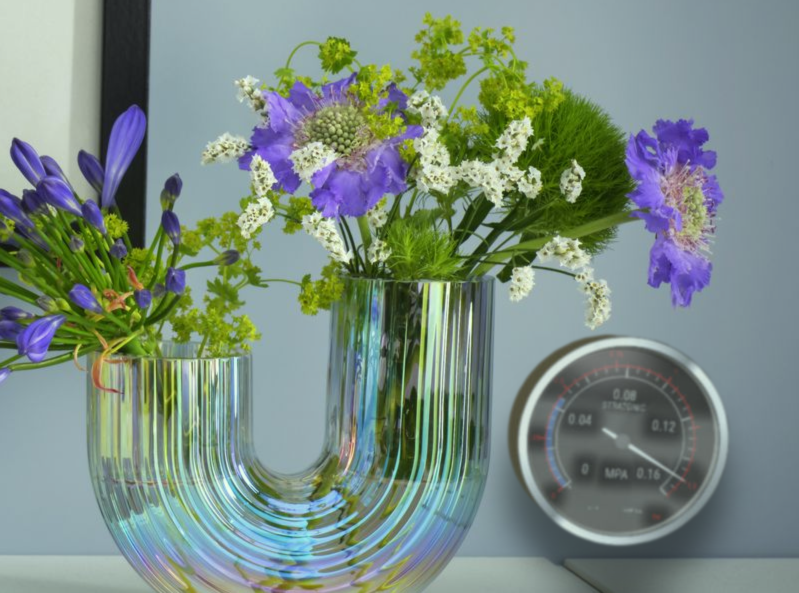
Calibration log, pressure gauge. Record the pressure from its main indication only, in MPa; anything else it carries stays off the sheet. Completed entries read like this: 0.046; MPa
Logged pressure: 0.15; MPa
